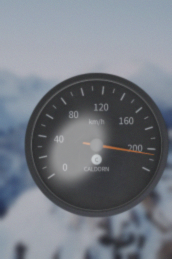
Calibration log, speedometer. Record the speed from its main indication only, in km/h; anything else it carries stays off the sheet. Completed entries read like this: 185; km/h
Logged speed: 205; km/h
